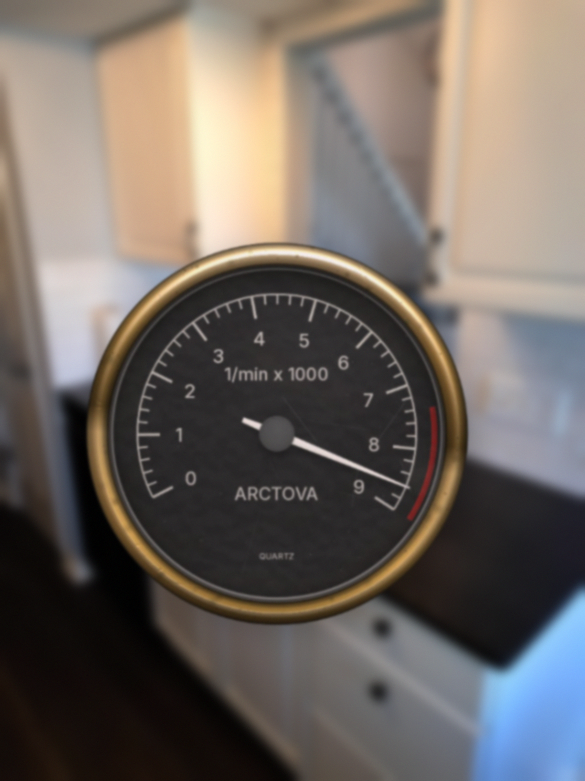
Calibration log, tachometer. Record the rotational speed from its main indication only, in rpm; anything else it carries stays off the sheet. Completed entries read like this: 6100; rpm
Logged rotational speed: 8600; rpm
